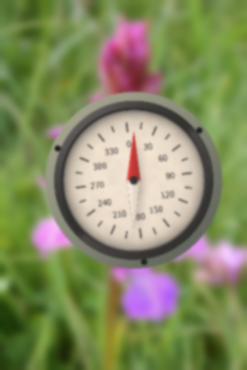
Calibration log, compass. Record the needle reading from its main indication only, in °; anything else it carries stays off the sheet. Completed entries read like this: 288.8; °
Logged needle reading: 7.5; °
